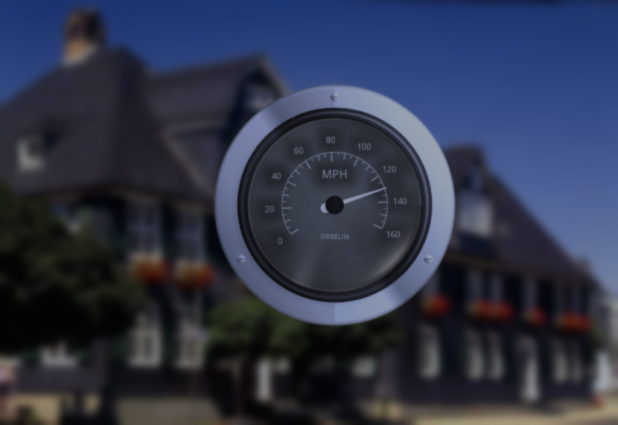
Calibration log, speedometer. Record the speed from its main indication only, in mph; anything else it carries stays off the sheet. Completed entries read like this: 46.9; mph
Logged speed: 130; mph
